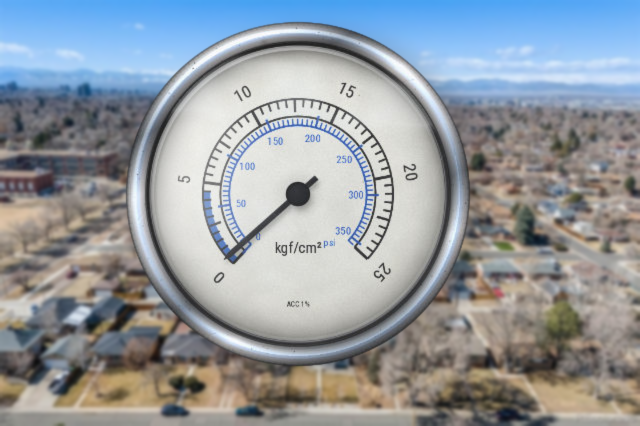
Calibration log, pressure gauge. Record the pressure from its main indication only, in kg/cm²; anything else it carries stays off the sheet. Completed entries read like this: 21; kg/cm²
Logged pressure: 0.5; kg/cm²
